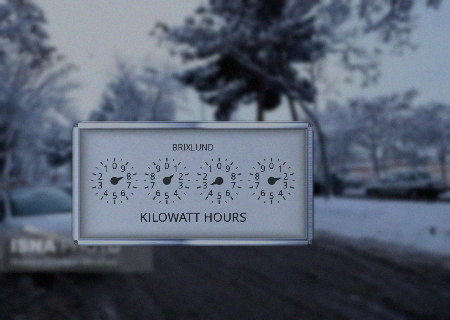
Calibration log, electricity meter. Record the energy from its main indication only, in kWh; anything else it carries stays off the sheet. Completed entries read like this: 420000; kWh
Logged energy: 8132; kWh
